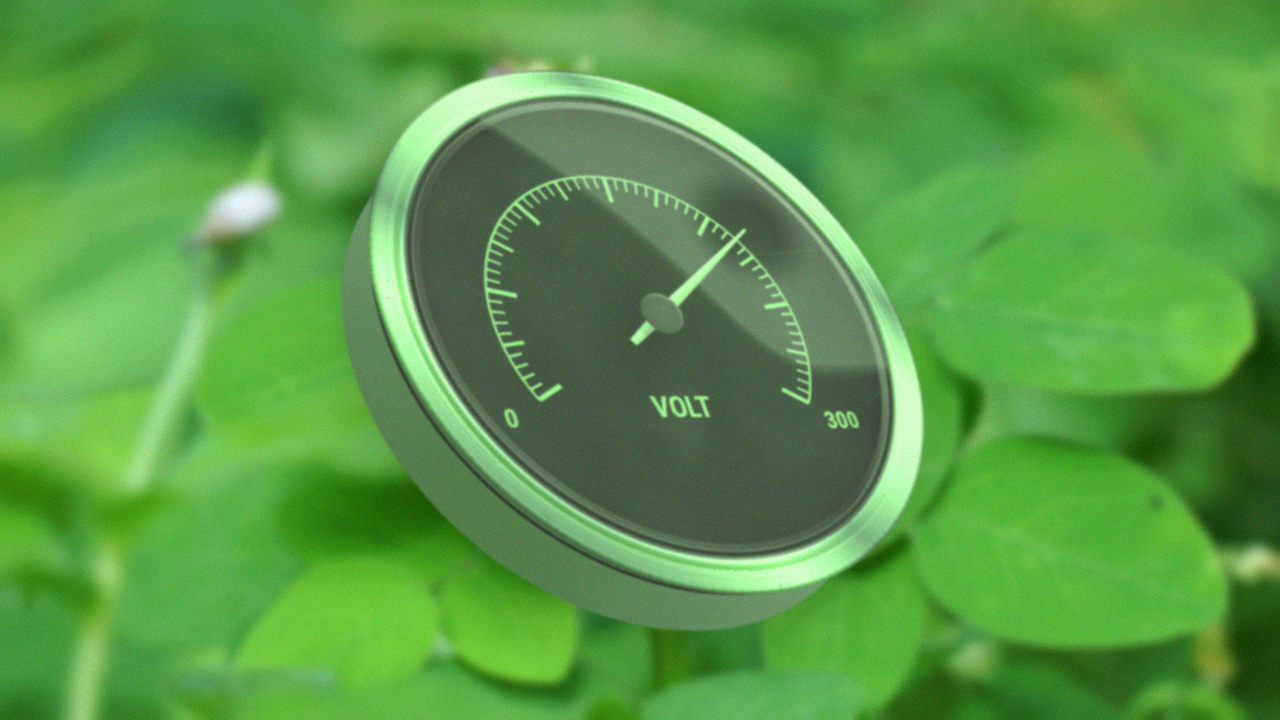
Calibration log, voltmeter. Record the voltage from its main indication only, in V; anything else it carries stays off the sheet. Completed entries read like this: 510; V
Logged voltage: 215; V
